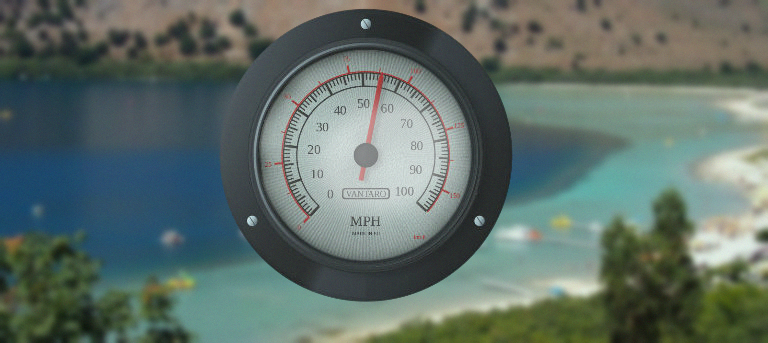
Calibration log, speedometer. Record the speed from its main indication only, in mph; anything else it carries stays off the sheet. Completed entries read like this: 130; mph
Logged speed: 55; mph
